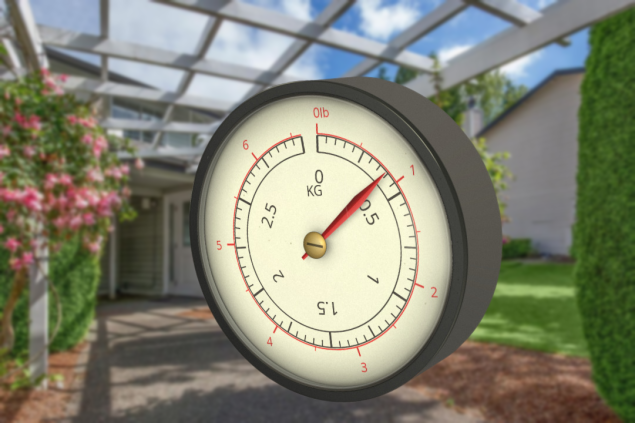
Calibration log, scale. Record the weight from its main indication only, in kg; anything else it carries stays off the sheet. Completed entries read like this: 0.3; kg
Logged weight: 0.4; kg
